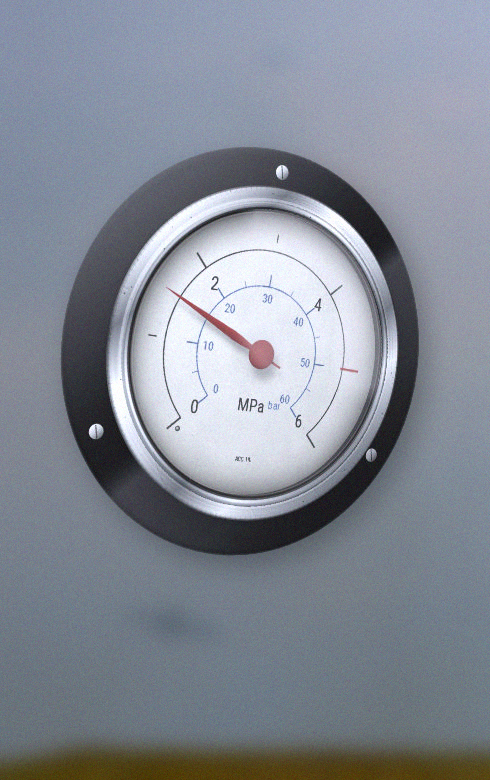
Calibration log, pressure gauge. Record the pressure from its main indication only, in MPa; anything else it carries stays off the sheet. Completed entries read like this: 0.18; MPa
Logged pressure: 1.5; MPa
